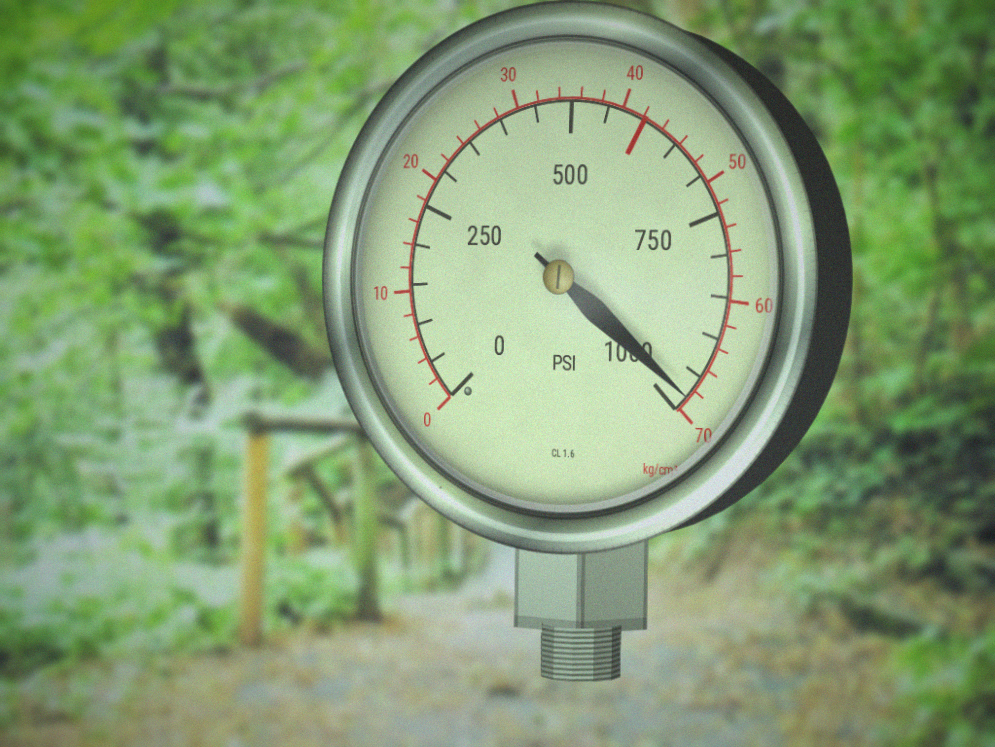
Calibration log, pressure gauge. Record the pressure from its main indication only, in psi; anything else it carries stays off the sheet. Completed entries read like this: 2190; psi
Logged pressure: 975; psi
